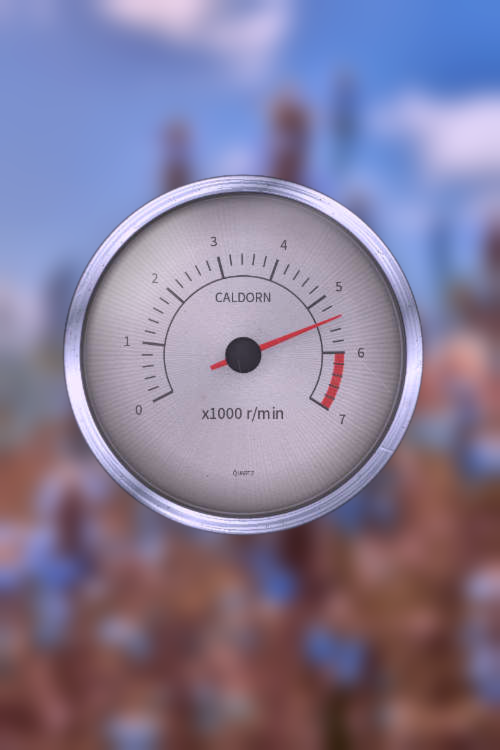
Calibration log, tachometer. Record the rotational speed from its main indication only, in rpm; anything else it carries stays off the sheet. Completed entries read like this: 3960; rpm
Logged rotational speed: 5400; rpm
